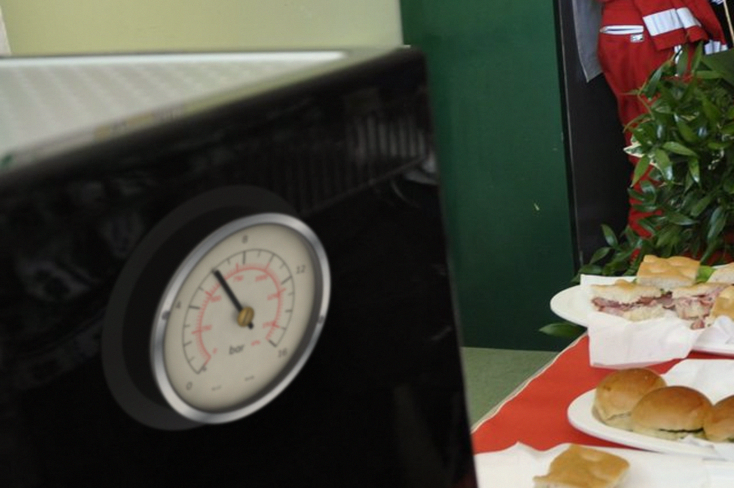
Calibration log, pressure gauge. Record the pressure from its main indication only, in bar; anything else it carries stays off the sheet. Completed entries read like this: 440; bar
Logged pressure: 6; bar
